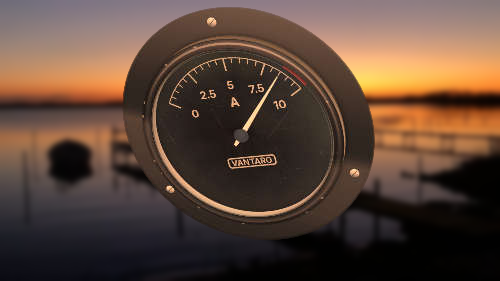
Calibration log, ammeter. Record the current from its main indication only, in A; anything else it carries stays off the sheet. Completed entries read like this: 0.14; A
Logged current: 8.5; A
